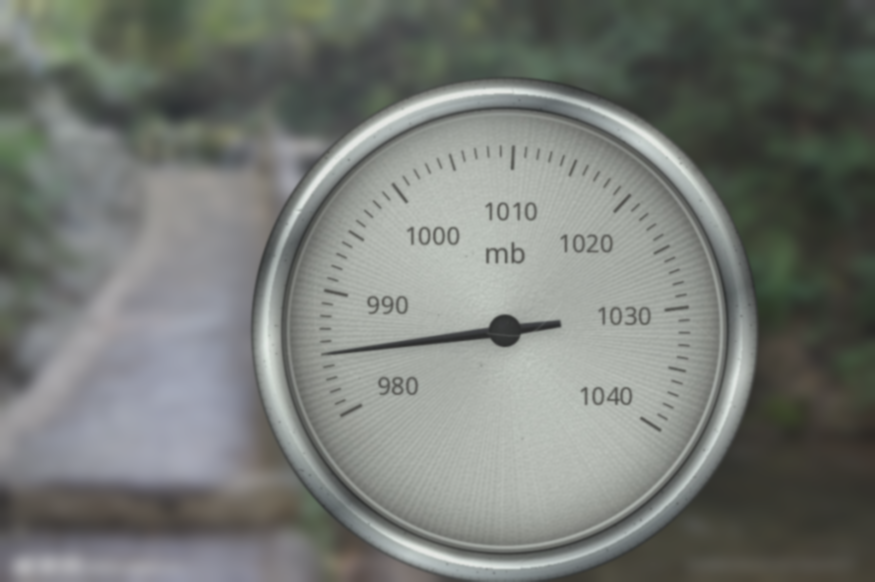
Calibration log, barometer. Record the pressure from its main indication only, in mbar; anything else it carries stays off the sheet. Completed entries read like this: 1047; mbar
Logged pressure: 985; mbar
